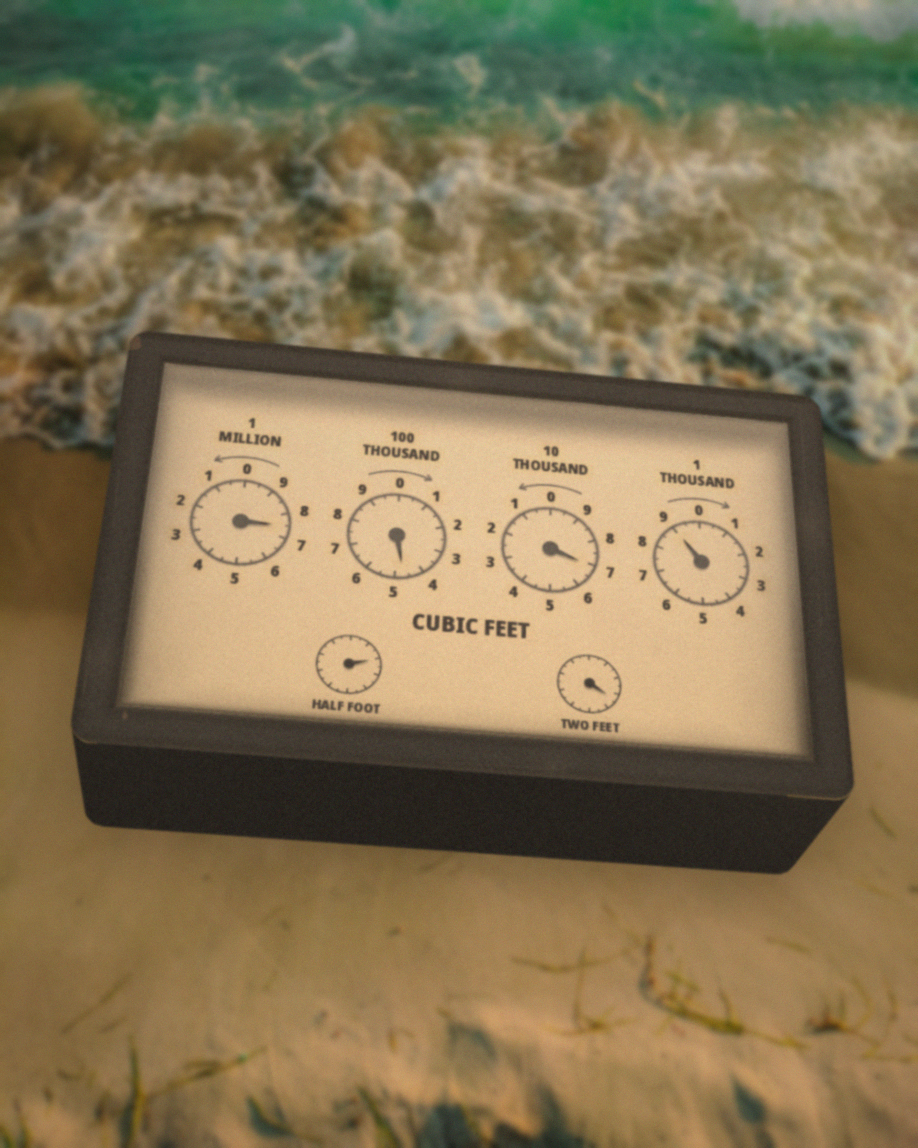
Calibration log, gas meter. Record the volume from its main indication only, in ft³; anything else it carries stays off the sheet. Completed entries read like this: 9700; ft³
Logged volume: 746900; ft³
